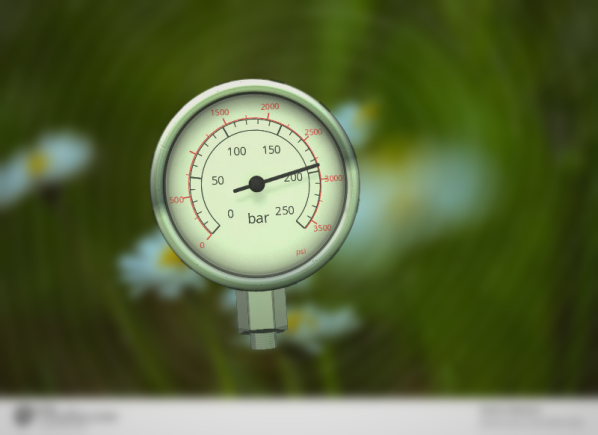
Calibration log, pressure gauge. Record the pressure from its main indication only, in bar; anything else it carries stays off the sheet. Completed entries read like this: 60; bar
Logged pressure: 195; bar
